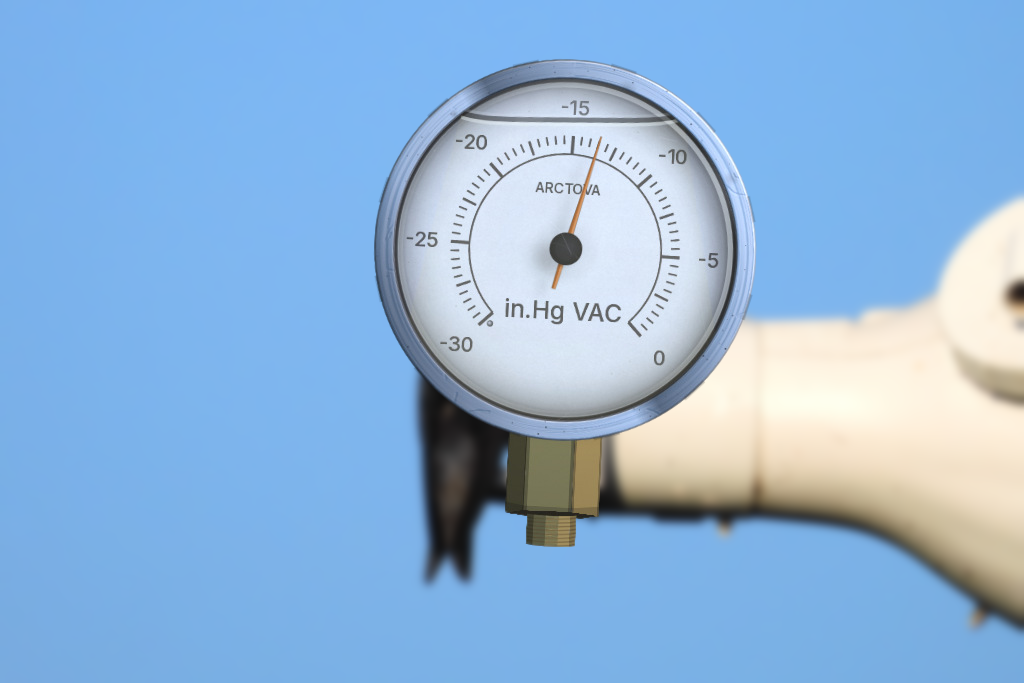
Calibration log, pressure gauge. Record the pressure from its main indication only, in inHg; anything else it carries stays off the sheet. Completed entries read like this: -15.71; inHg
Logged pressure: -13.5; inHg
